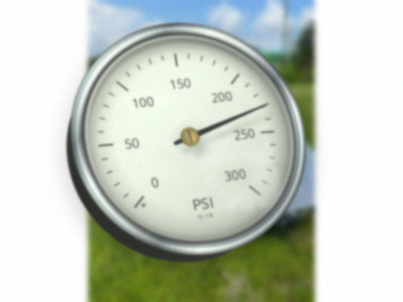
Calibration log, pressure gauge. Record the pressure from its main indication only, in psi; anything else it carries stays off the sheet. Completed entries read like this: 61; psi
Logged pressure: 230; psi
